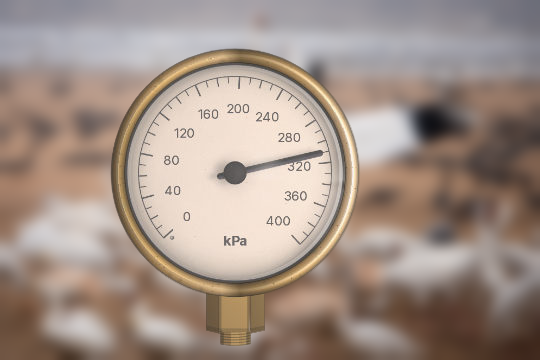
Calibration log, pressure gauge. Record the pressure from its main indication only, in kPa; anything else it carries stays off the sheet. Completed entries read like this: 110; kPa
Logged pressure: 310; kPa
